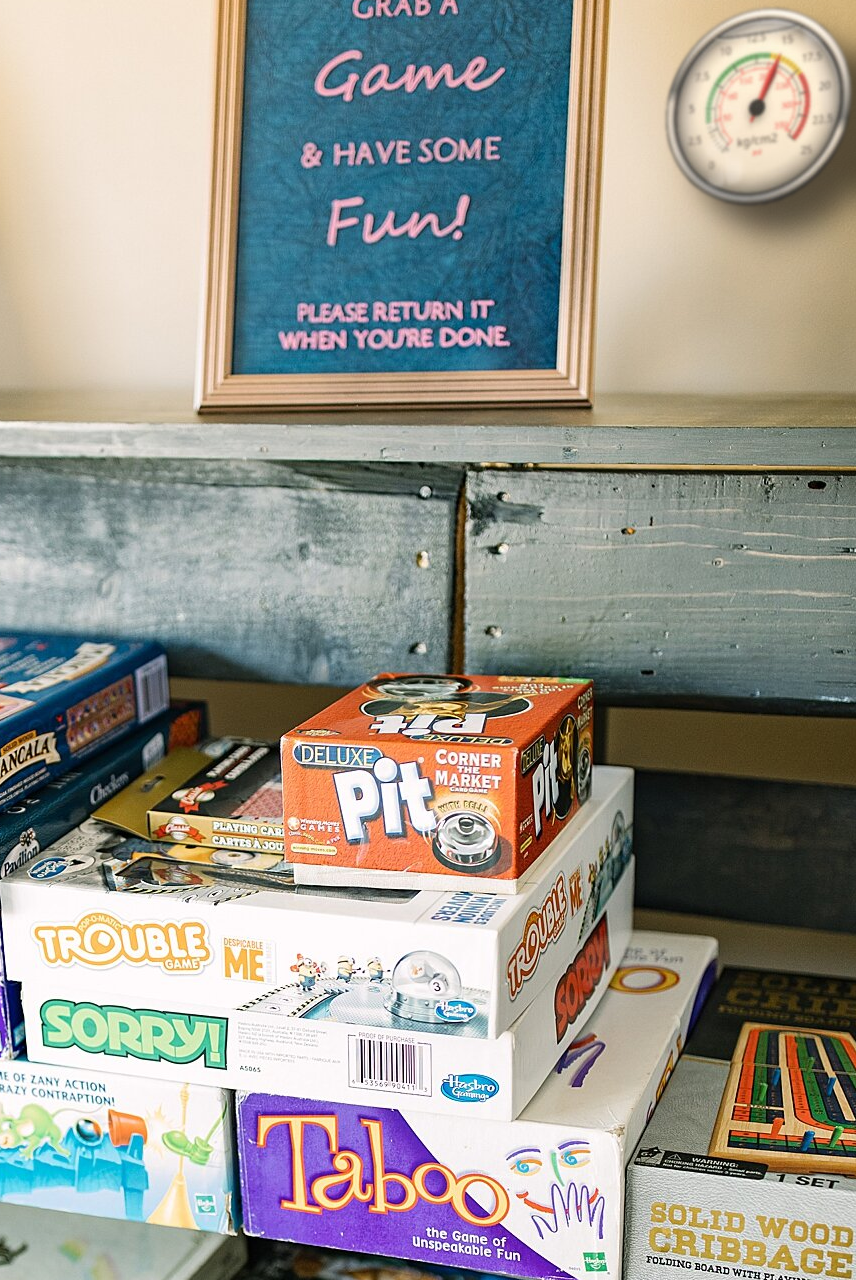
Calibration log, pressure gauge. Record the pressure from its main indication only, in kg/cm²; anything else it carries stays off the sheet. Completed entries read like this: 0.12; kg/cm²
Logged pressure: 15; kg/cm²
